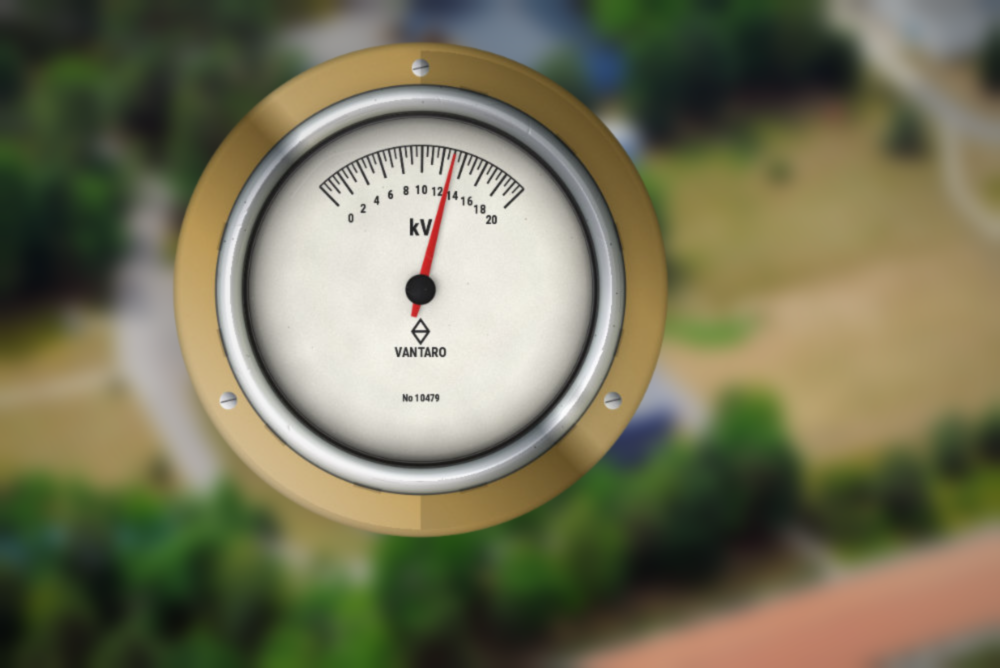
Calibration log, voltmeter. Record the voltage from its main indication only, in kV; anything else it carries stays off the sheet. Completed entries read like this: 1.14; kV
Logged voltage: 13; kV
